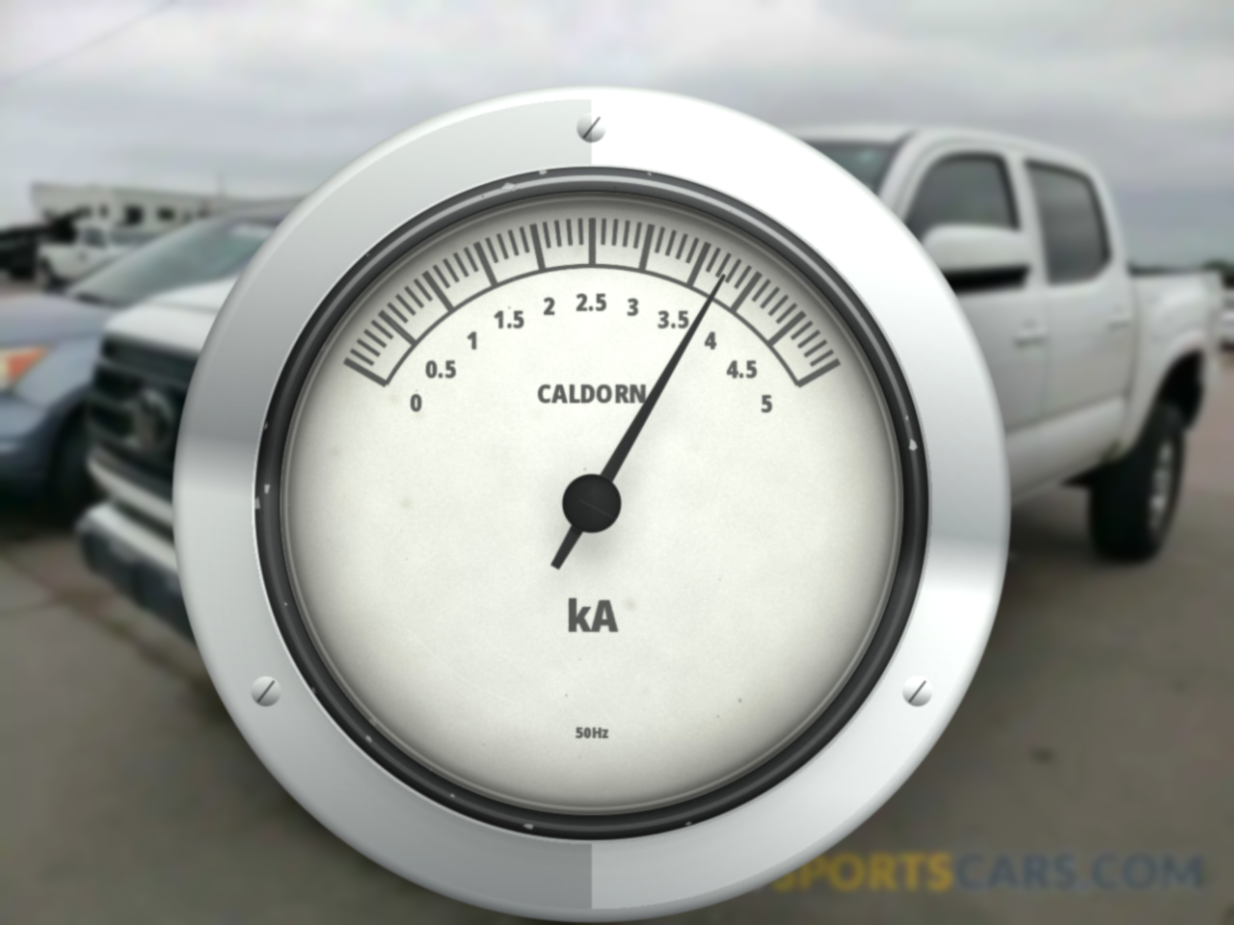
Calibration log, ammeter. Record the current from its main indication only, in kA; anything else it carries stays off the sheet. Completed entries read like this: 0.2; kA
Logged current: 3.75; kA
